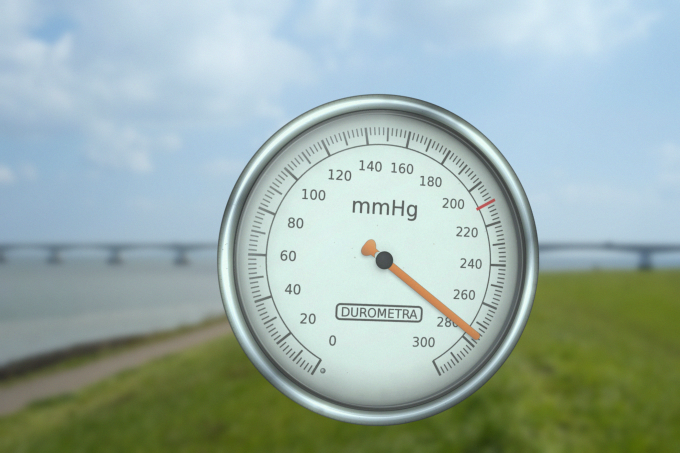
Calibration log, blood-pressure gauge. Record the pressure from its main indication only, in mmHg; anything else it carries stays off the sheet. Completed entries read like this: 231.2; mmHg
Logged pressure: 276; mmHg
